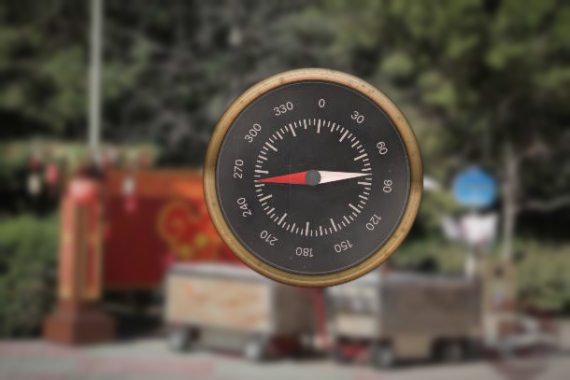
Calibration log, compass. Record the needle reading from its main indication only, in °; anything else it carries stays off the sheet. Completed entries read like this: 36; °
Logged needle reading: 260; °
